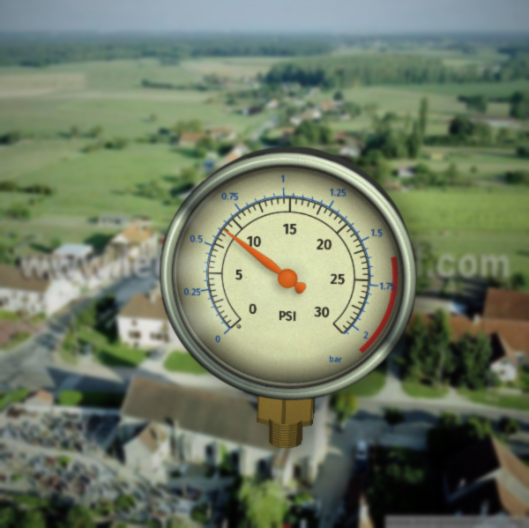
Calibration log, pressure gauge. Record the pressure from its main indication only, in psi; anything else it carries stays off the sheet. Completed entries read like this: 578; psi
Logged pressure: 9; psi
